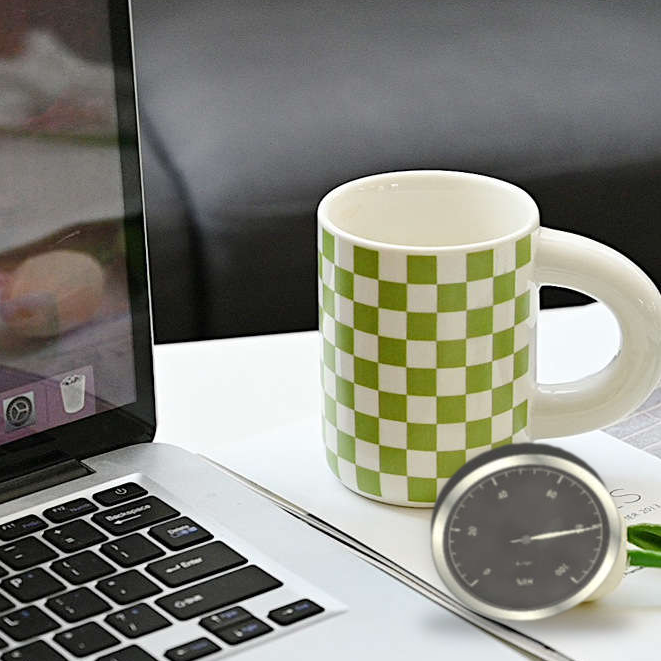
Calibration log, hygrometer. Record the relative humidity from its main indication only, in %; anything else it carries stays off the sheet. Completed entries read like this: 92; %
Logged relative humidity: 80; %
